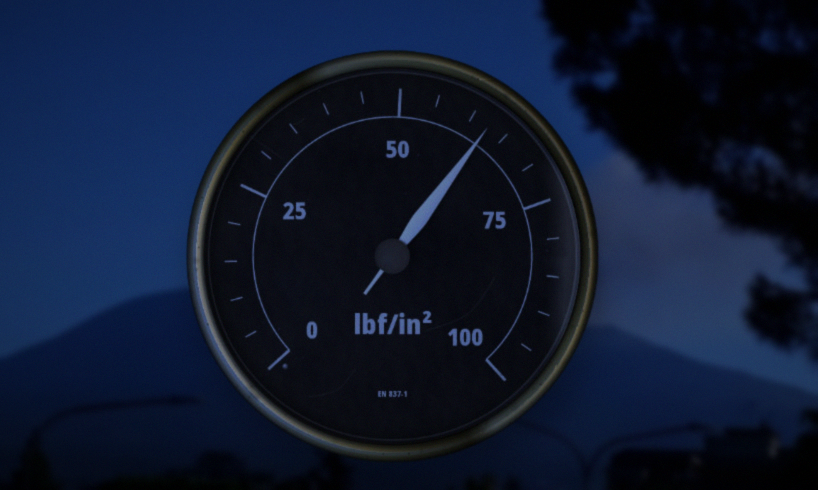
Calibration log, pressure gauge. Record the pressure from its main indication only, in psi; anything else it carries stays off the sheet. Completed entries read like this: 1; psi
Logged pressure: 62.5; psi
